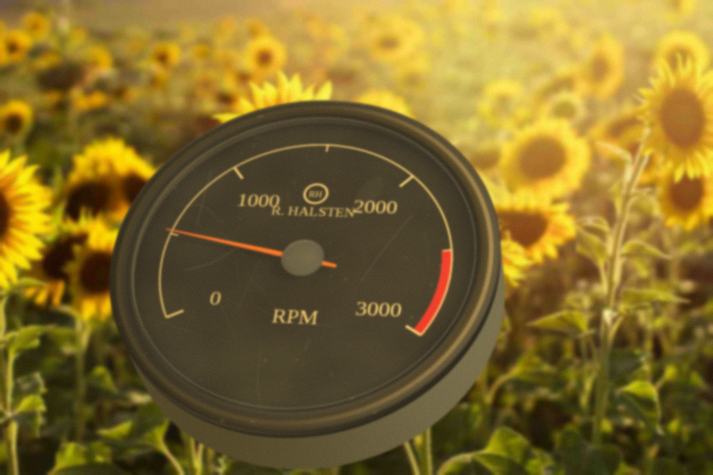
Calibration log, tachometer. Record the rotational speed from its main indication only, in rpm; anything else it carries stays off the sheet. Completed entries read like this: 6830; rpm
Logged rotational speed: 500; rpm
